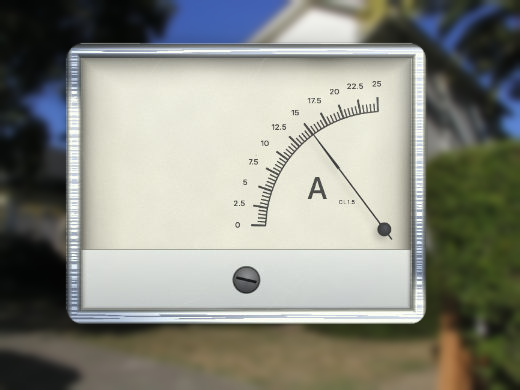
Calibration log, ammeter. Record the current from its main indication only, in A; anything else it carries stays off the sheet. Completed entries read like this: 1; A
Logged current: 15; A
